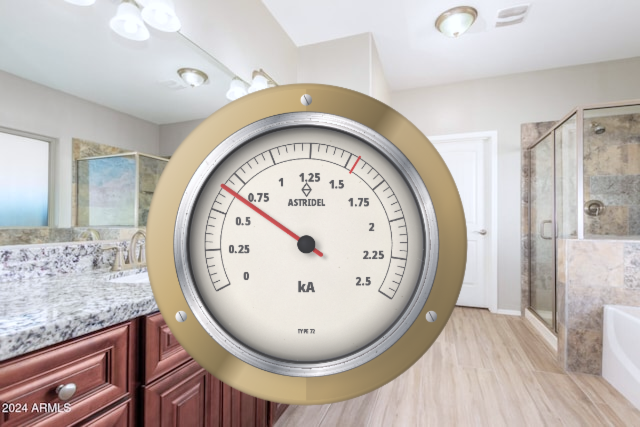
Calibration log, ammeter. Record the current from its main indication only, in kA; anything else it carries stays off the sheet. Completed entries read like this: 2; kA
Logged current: 0.65; kA
